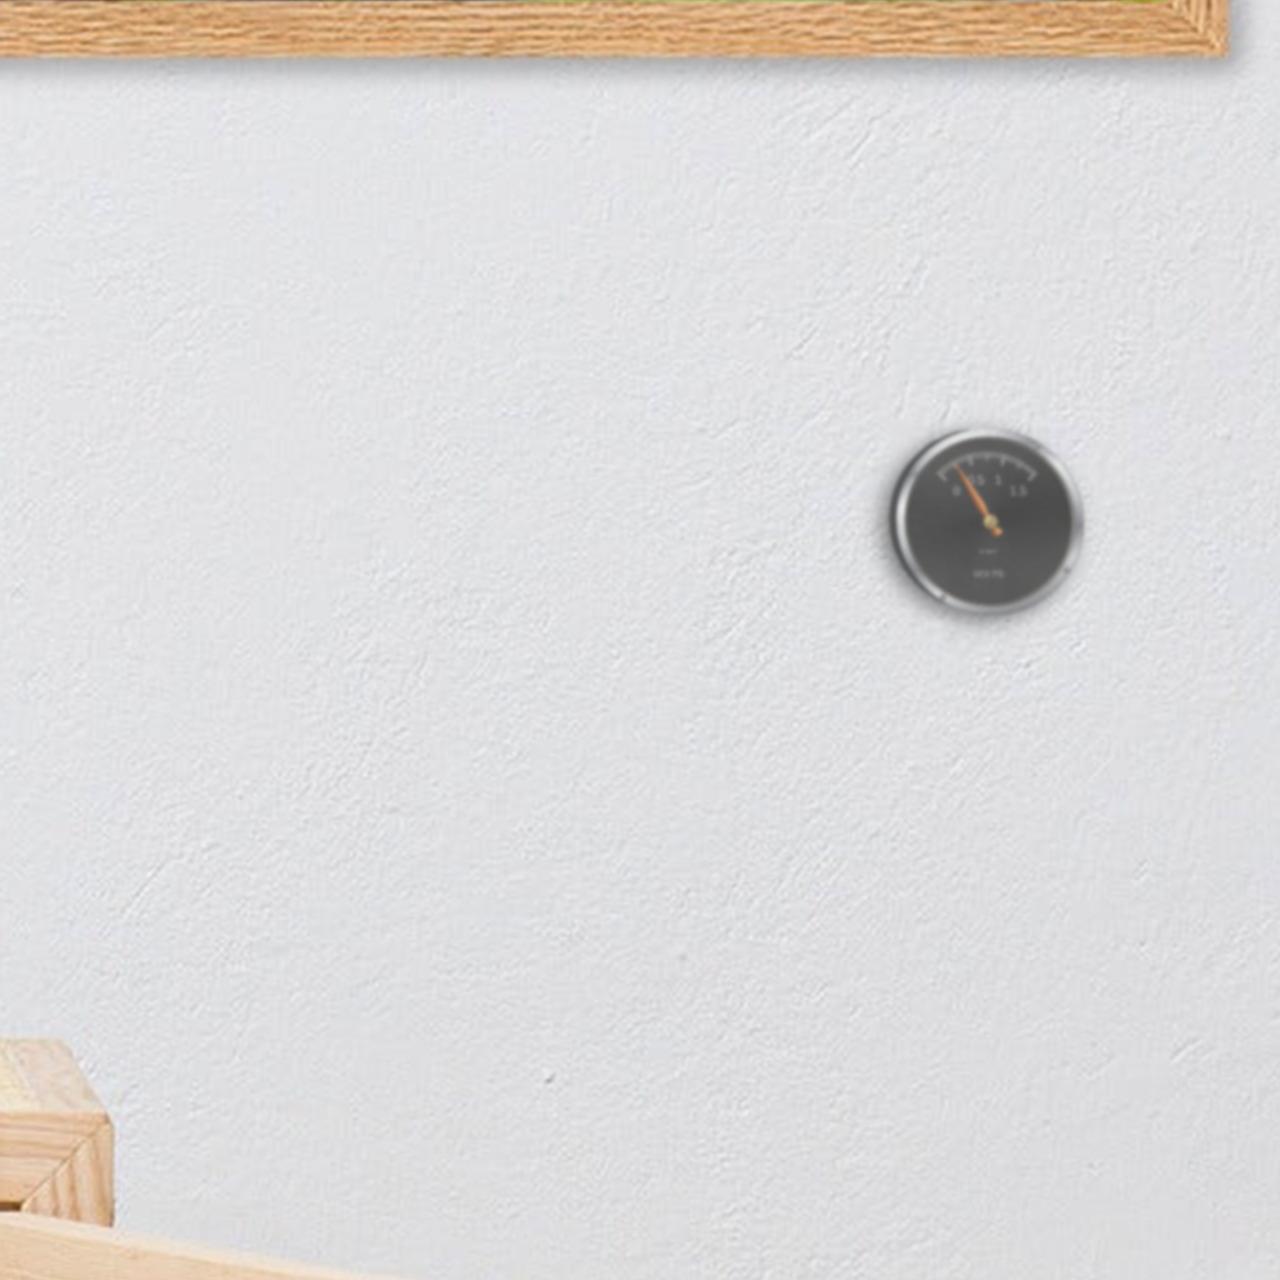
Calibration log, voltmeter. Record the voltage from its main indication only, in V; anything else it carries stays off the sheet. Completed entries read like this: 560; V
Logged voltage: 0.25; V
